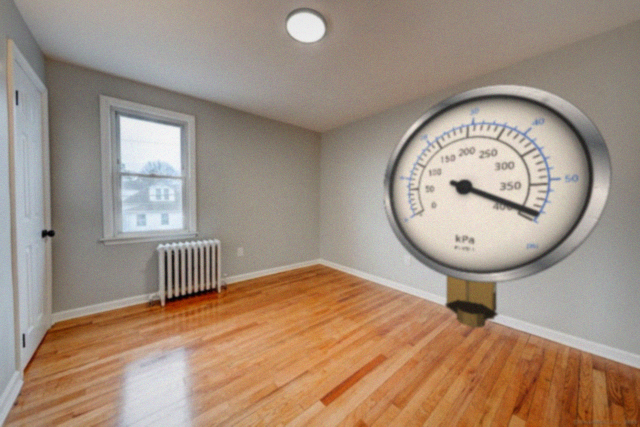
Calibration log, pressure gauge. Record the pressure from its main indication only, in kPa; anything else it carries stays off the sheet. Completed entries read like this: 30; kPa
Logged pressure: 390; kPa
